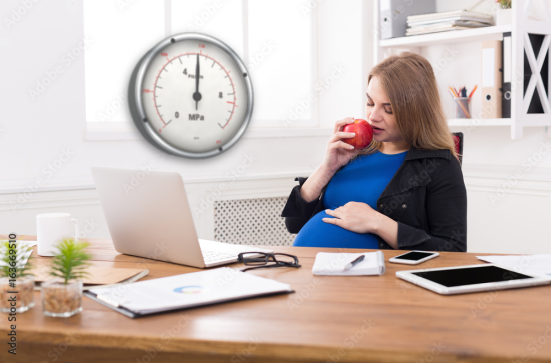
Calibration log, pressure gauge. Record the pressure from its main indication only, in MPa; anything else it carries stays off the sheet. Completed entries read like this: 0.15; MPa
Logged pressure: 5; MPa
